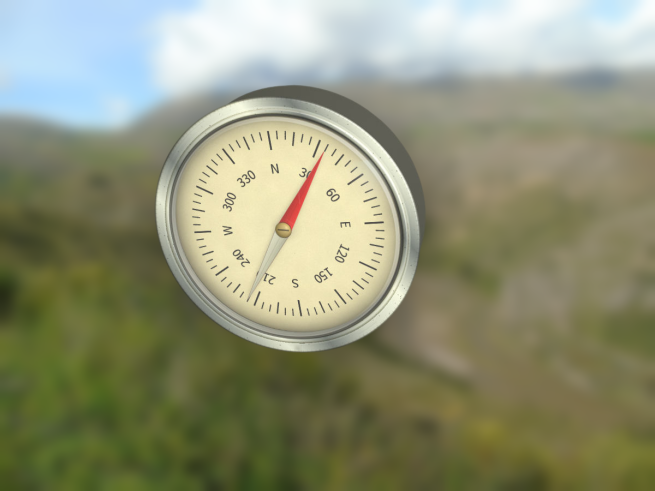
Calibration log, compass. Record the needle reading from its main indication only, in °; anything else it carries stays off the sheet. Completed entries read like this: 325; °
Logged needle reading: 35; °
